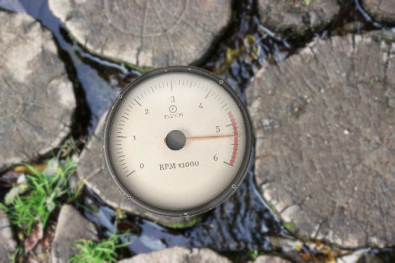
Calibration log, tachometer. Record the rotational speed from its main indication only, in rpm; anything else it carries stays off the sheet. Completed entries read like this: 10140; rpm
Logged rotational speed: 5300; rpm
